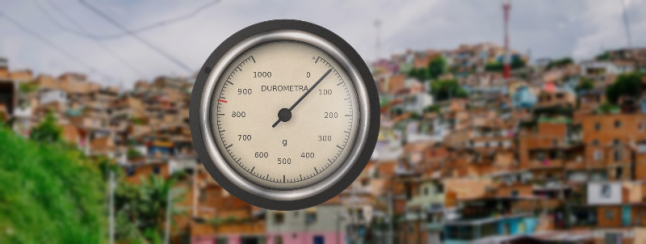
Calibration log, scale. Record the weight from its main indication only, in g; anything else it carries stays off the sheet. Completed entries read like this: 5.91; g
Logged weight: 50; g
